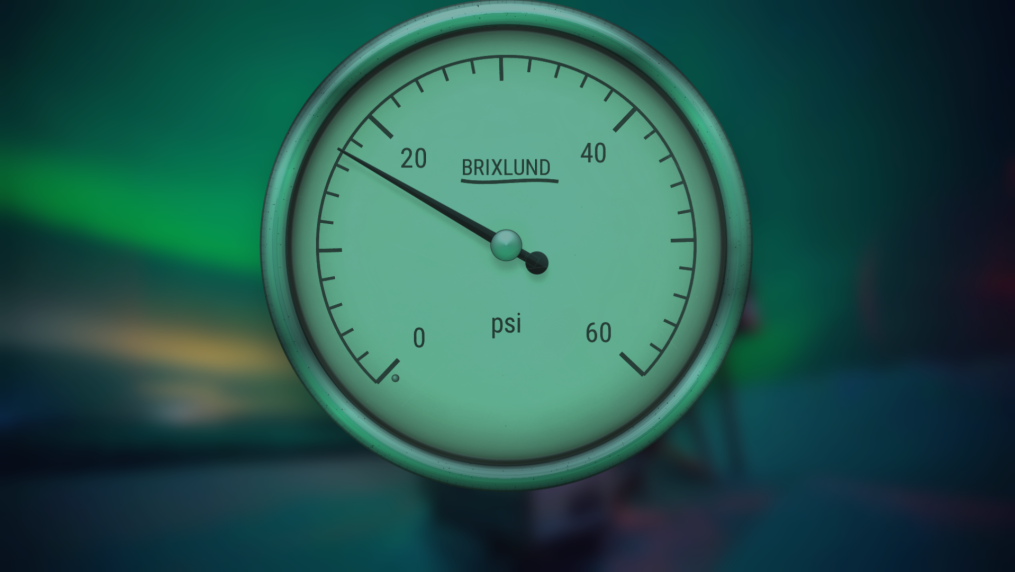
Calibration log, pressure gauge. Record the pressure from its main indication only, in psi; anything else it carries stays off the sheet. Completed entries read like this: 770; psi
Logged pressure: 17; psi
